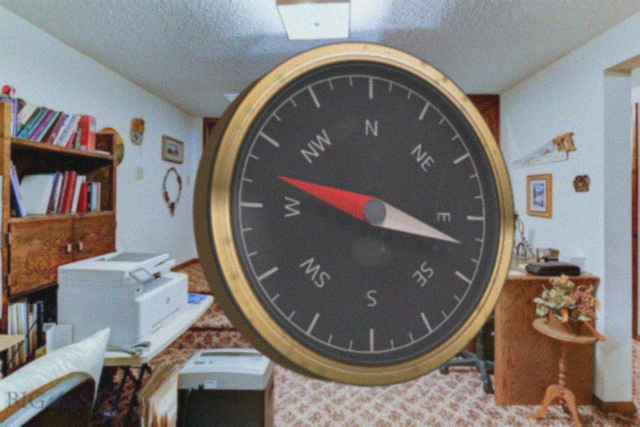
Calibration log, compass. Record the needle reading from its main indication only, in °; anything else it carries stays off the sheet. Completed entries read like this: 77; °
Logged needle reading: 285; °
